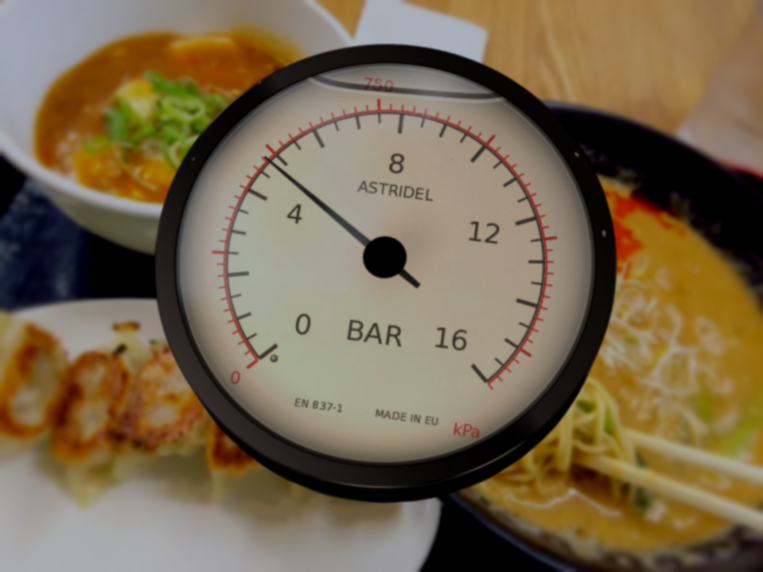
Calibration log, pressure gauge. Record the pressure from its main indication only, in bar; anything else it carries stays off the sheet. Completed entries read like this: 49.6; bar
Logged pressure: 4.75; bar
